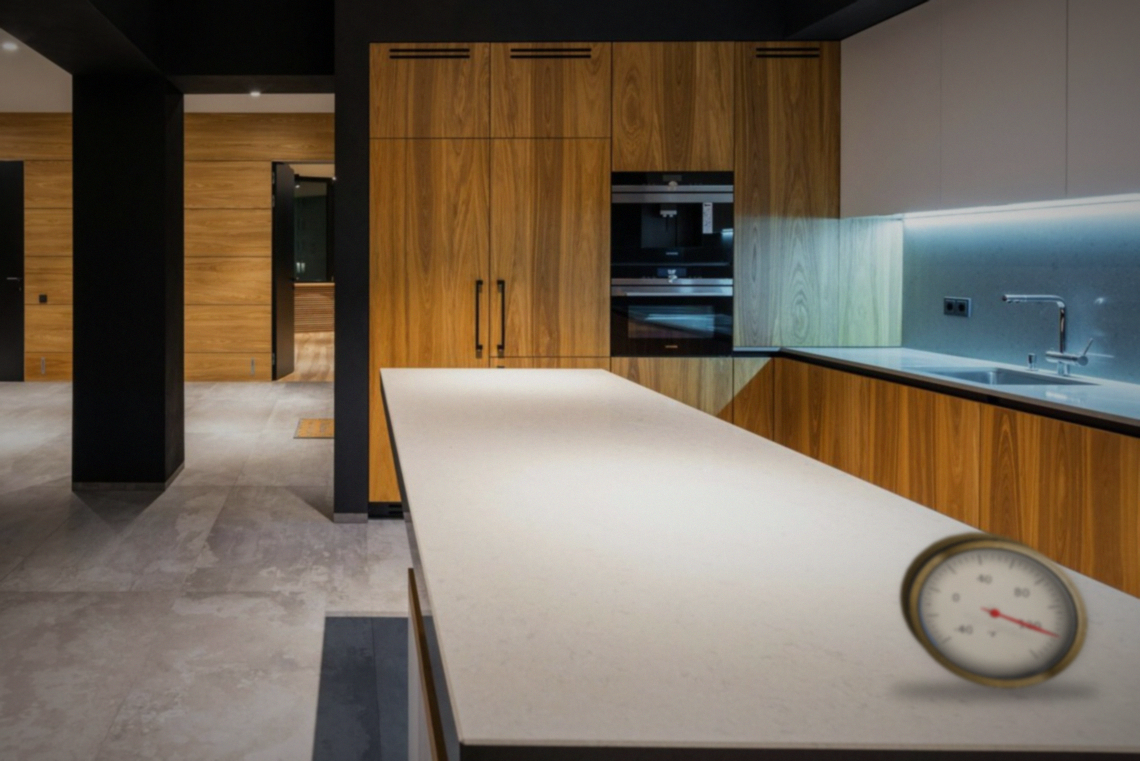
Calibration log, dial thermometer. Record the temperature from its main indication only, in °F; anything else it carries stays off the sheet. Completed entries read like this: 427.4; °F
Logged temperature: 120; °F
